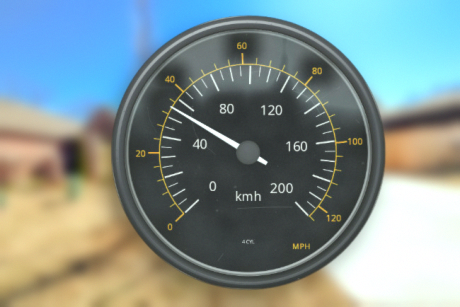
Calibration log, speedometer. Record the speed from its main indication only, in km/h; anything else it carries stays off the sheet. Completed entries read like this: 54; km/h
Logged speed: 55; km/h
